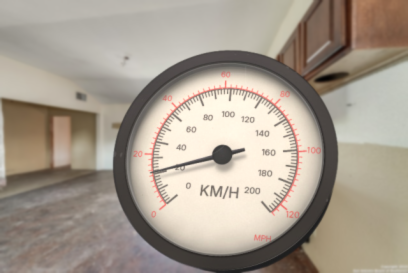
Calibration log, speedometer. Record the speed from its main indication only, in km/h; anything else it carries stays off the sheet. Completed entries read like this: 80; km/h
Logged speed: 20; km/h
